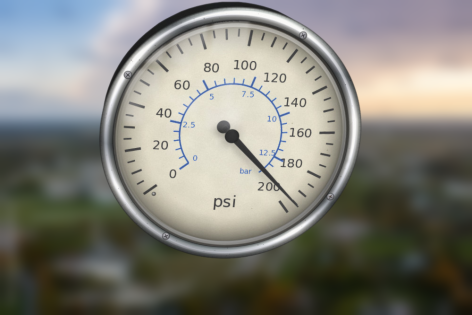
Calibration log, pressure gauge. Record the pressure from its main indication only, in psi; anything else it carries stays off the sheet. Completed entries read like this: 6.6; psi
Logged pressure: 195; psi
